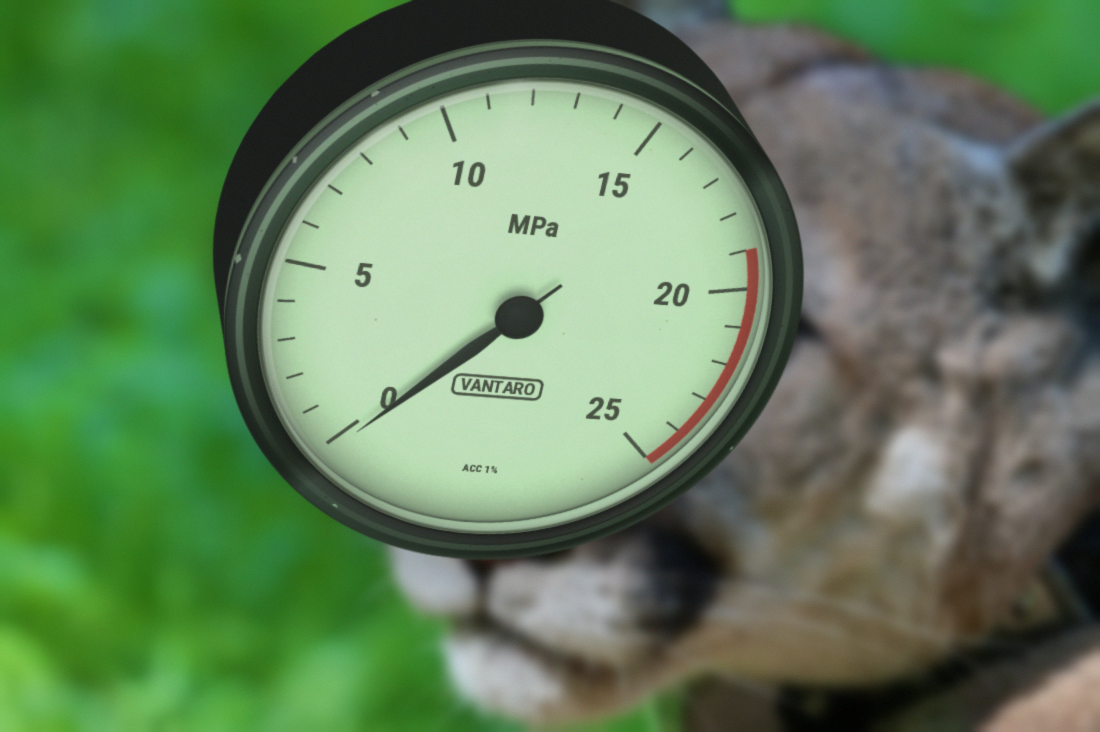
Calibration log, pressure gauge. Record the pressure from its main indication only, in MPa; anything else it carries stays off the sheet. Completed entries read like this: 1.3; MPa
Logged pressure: 0; MPa
